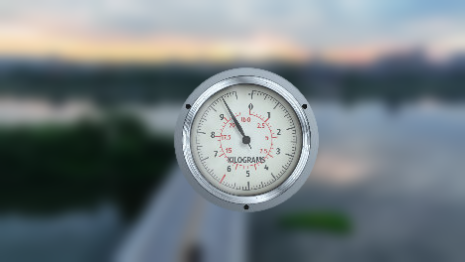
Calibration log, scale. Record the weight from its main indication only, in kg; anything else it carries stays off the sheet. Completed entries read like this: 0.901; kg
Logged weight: 9.5; kg
